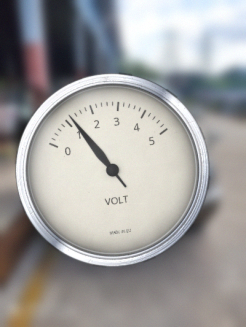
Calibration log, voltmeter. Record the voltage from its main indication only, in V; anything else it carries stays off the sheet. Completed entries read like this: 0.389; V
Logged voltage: 1.2; V
